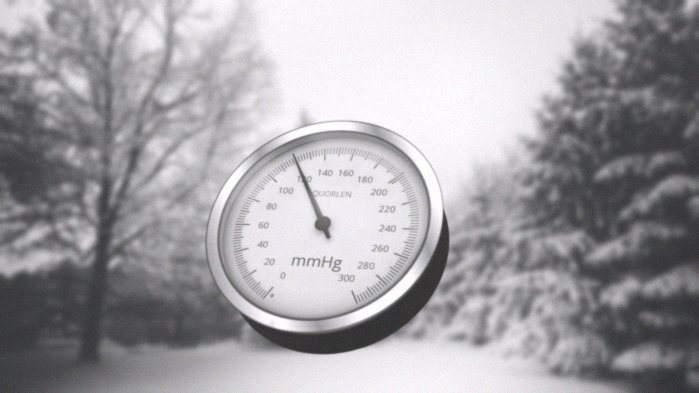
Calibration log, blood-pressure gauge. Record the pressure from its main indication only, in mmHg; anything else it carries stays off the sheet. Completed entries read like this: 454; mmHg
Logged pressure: 120; mmHg
